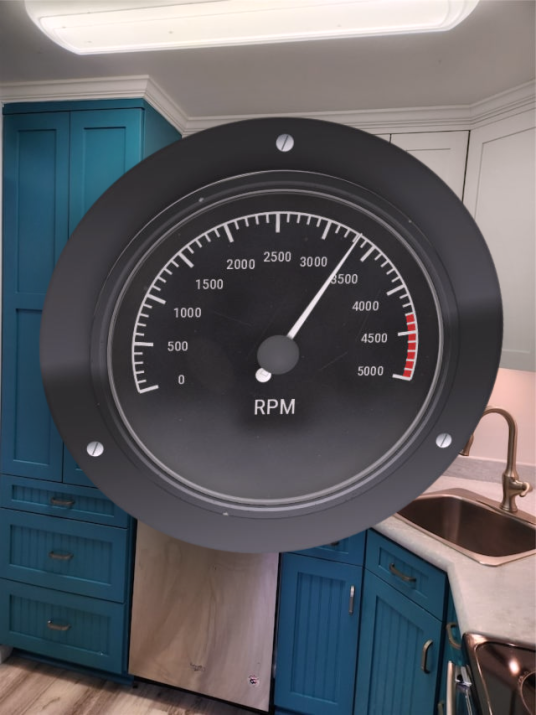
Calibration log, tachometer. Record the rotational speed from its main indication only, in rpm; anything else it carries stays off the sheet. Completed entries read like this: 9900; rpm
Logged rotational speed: 3300; rpm
